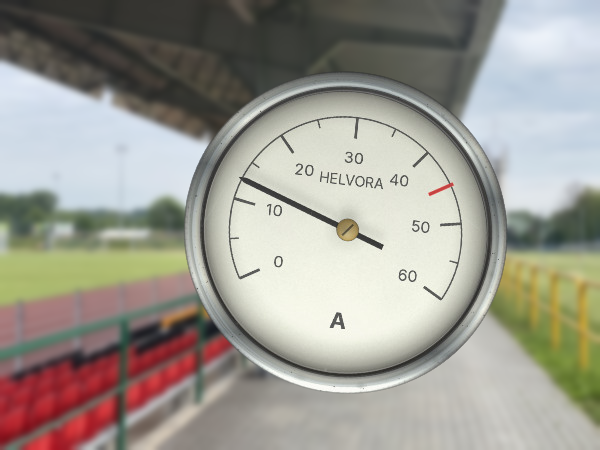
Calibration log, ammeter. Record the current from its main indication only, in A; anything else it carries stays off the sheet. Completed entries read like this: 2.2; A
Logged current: 12.5; A
